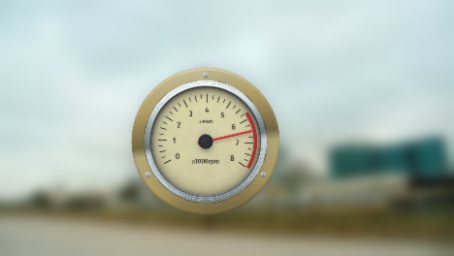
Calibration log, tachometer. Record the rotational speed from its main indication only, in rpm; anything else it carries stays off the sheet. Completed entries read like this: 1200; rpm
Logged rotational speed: 6500; rpm
